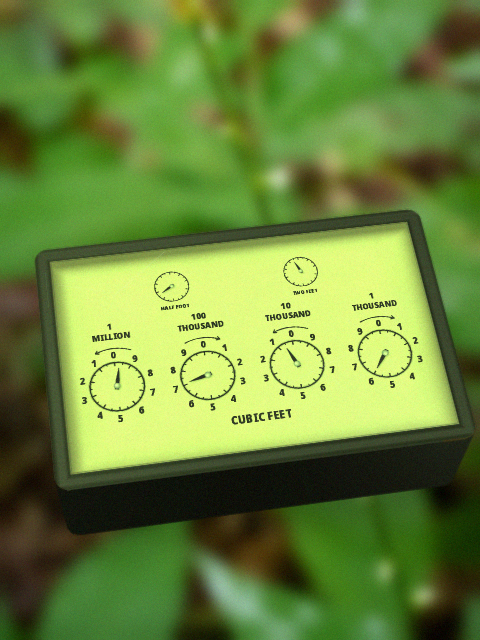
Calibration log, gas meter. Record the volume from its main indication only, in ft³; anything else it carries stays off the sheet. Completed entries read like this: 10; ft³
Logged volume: 970600; ft³
